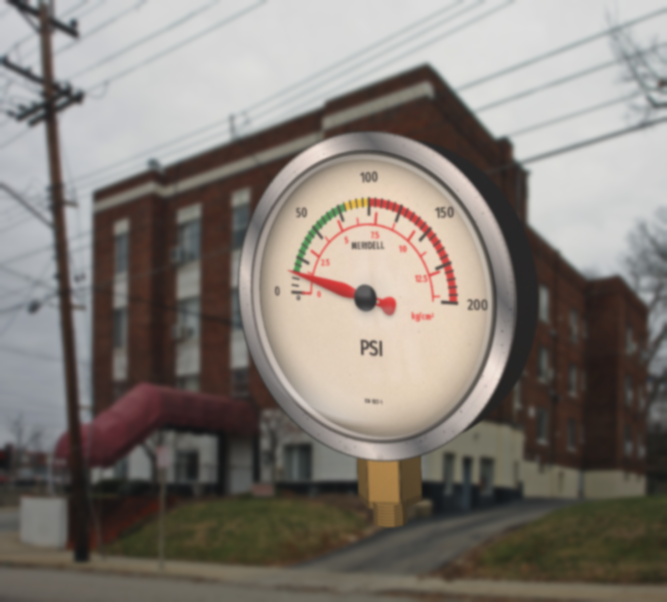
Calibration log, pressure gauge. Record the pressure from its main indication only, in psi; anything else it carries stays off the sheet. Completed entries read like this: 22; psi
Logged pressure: 15; psi
